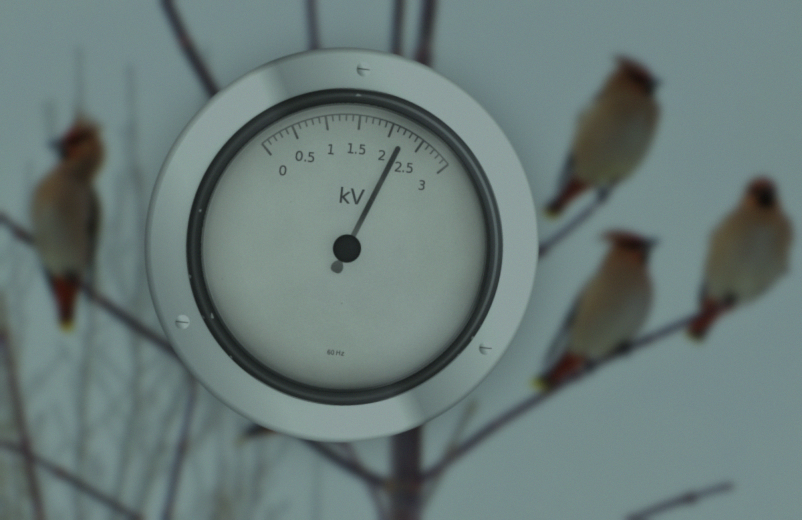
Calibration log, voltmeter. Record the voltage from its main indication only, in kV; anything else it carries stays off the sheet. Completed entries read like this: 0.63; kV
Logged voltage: 2.2; kV
